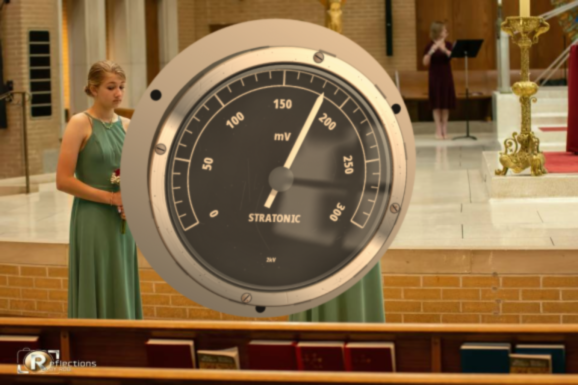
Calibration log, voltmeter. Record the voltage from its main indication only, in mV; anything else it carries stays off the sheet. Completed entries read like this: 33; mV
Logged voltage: 180; mV
